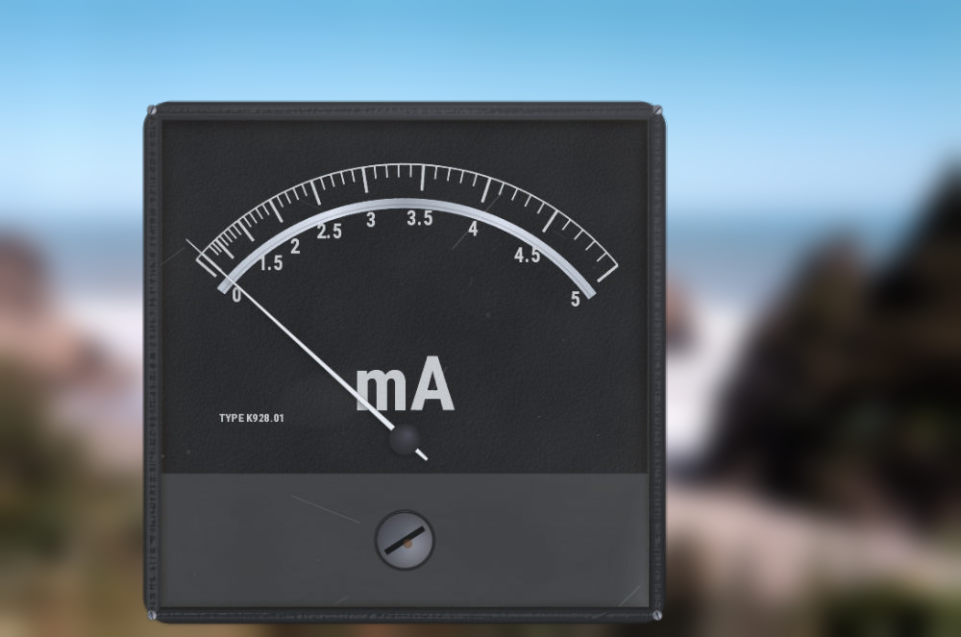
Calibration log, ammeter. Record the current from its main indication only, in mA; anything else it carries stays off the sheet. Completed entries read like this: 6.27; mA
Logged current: 0.5; mA
